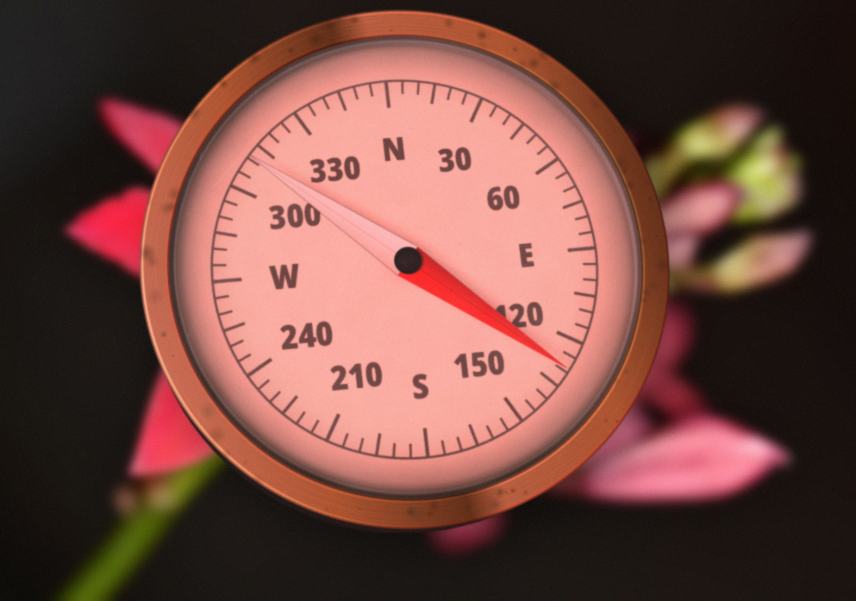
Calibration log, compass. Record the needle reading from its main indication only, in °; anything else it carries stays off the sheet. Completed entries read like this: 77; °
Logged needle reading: 130; °
